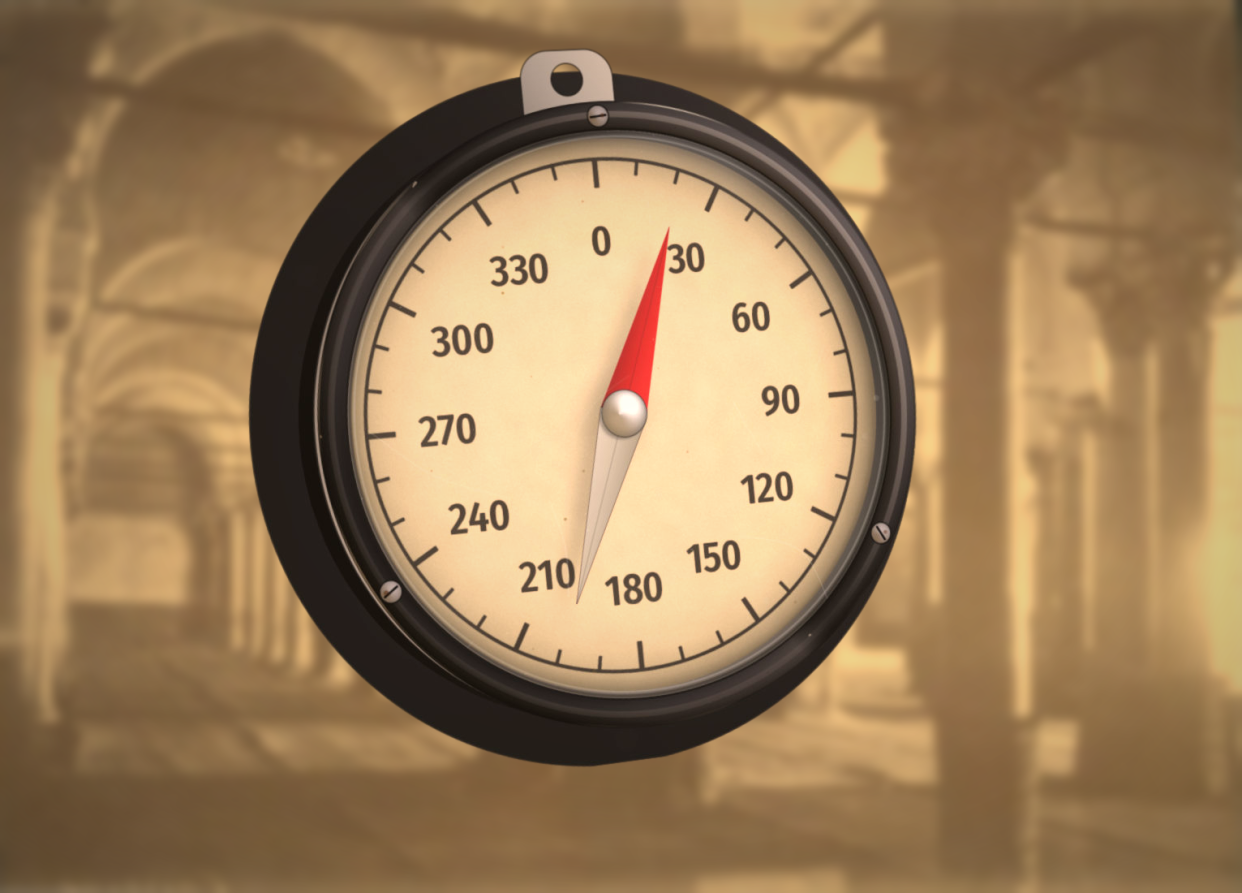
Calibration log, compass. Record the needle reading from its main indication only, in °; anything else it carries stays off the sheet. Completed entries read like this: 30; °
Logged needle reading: 20; °
